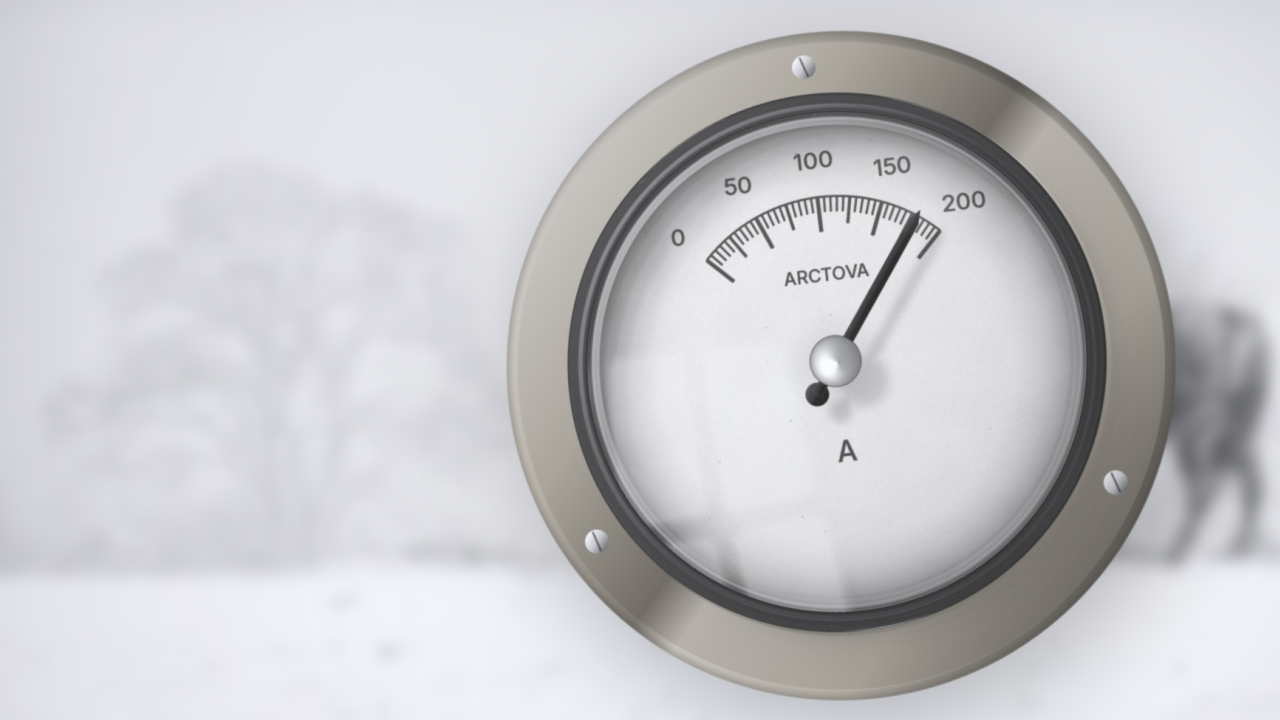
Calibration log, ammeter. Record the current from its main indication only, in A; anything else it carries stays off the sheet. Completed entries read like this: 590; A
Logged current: 180; A
